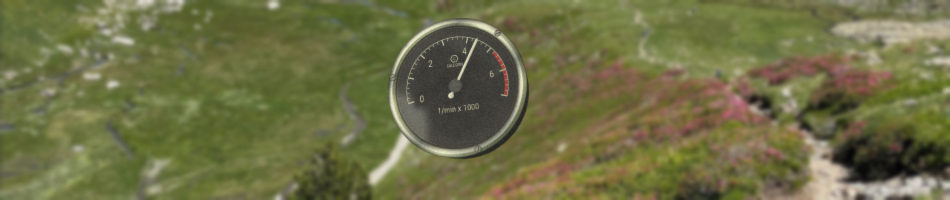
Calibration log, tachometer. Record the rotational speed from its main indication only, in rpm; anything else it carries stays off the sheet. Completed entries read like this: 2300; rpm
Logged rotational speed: 4400; rpm
